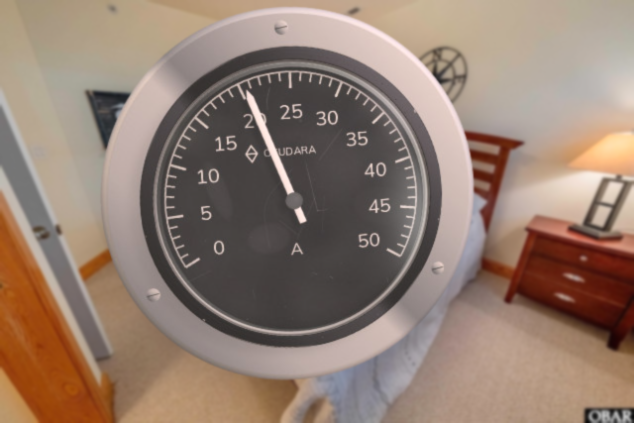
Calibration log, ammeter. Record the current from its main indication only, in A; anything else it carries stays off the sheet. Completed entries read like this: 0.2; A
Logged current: 20.5; A
